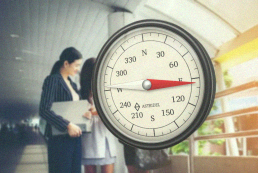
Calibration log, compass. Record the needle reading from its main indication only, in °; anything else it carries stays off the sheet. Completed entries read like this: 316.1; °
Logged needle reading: 95; °
